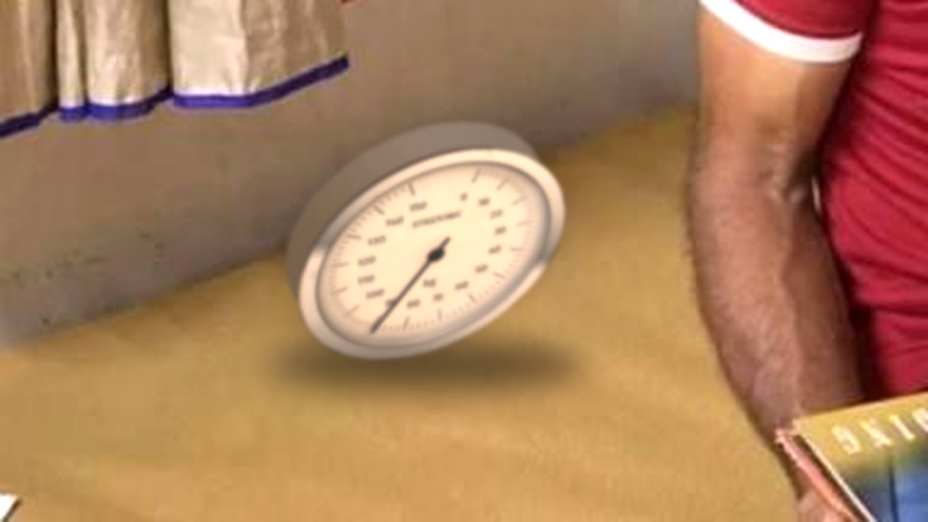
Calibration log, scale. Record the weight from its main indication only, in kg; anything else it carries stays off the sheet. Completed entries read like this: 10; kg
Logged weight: 90; kg
